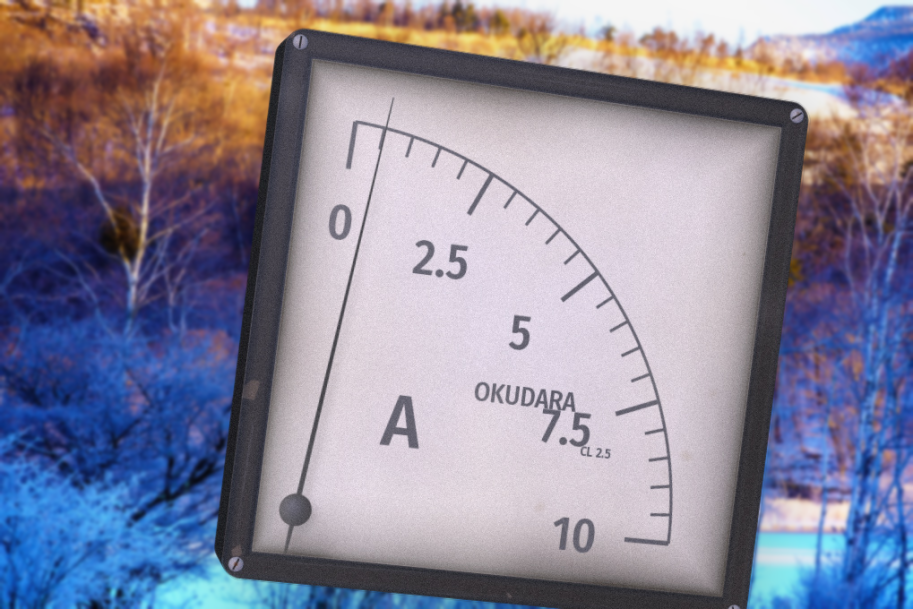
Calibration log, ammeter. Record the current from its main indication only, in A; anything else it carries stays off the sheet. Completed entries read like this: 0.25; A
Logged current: 0.5; A
